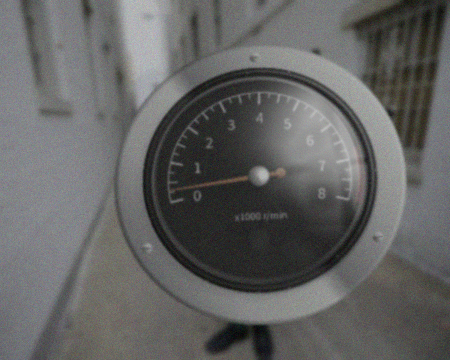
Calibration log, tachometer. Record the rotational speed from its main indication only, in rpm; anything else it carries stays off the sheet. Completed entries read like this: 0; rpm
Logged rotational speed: 250; rpm
